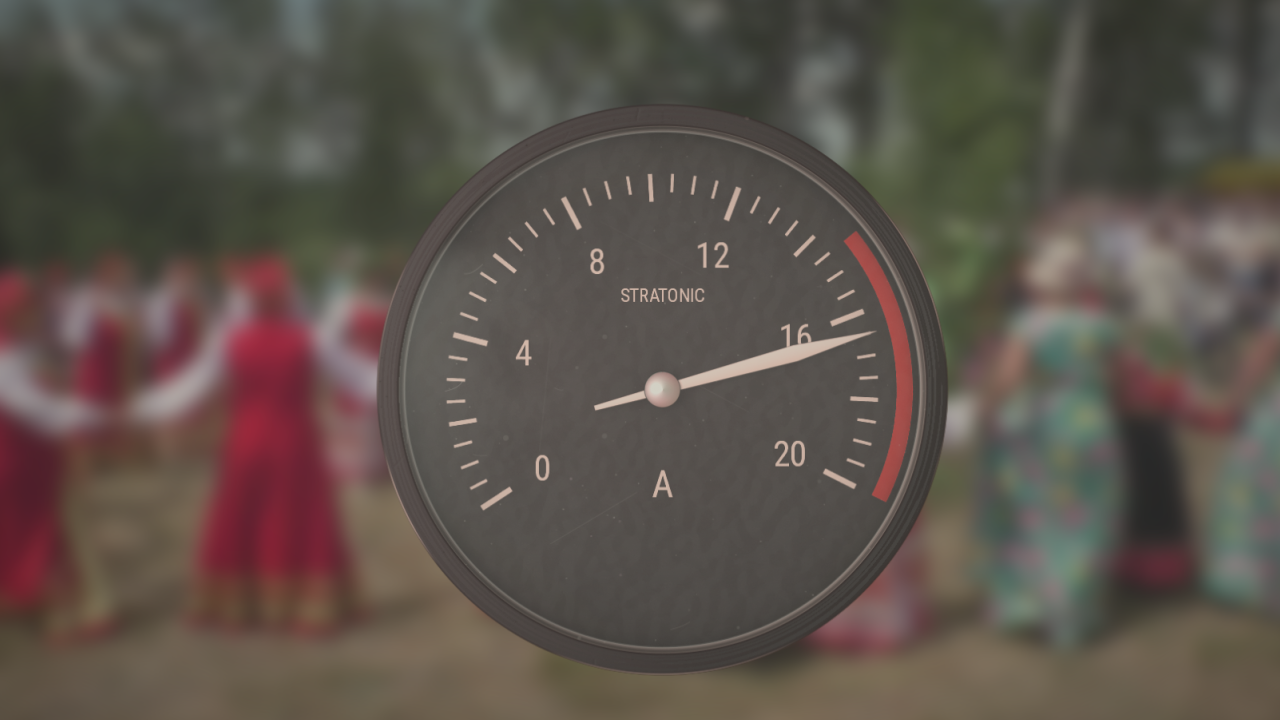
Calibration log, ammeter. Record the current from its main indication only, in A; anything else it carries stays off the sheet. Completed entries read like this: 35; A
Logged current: 16.5; A
